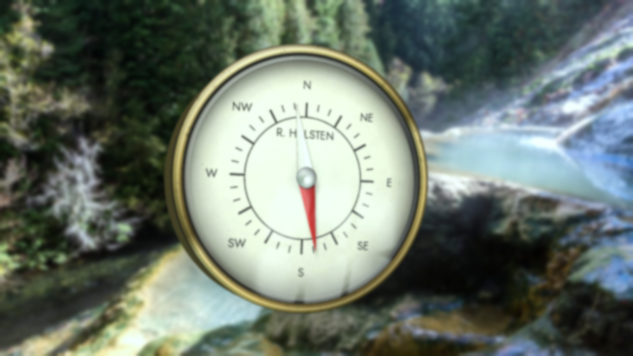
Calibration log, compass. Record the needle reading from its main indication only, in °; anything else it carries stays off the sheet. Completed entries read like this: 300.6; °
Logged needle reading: 170; °
